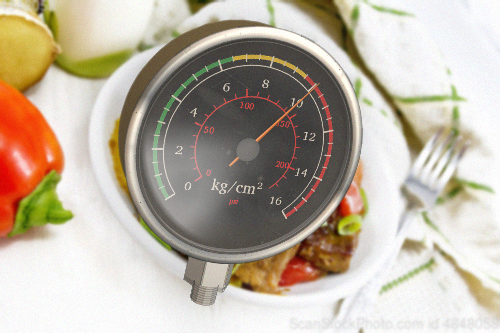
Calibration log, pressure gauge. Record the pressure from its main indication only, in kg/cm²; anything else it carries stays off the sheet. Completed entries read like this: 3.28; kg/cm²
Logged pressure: 10; kg/cm²
